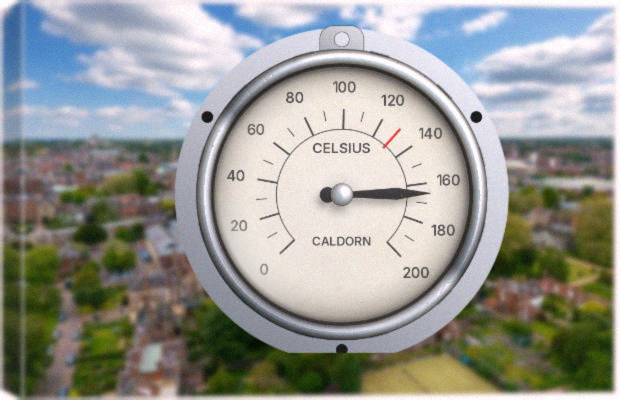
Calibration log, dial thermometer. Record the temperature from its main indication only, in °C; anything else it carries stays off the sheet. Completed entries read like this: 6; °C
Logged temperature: 165; °C
